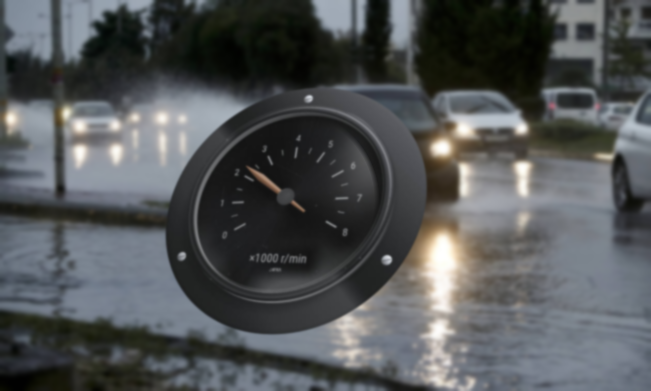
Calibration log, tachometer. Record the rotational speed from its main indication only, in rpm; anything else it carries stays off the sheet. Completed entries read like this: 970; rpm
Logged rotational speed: 2250; rpm
